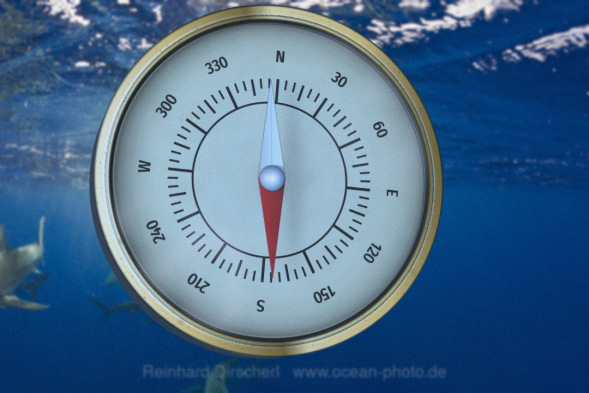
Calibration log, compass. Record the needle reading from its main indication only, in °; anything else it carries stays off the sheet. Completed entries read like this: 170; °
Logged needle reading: 175; °
